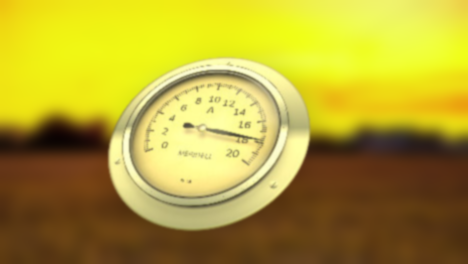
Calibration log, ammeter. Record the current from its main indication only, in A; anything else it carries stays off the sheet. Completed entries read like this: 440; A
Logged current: 18; A
